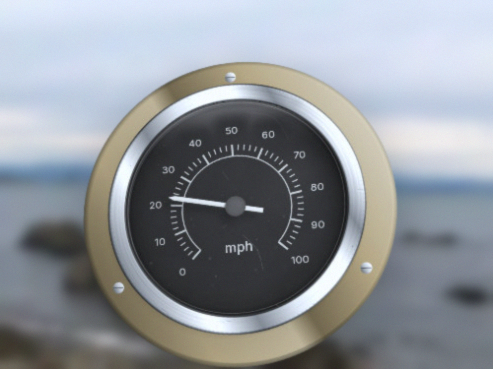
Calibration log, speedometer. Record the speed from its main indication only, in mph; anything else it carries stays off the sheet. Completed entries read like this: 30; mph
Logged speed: 22; mph
